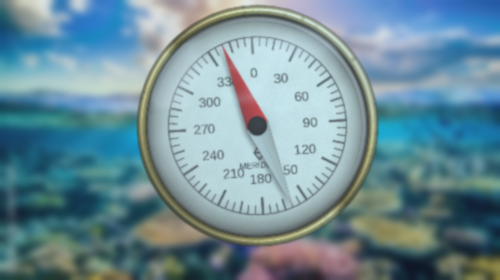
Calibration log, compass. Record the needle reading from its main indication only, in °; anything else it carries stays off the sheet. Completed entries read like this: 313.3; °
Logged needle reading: 340; °
